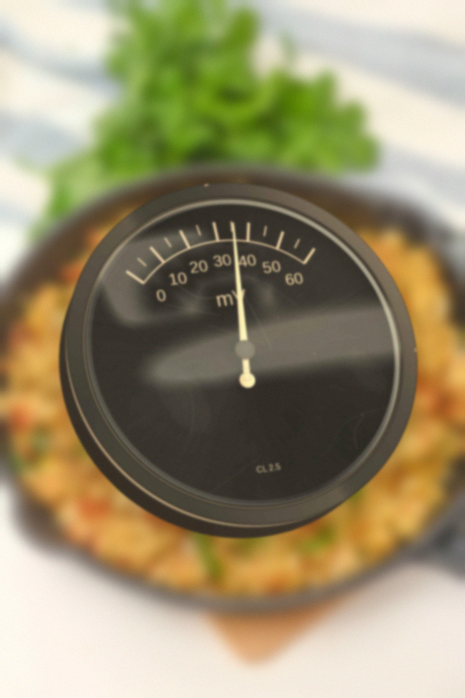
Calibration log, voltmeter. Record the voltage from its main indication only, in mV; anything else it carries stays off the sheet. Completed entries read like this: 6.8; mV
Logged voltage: 35; mV
